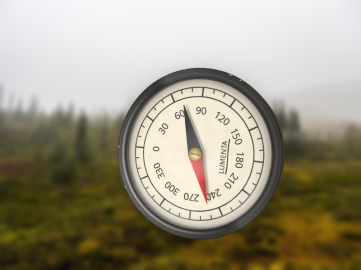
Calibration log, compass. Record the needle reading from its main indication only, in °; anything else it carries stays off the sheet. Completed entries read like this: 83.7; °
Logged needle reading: 250; °
